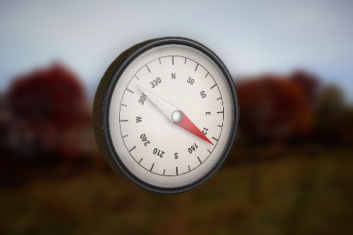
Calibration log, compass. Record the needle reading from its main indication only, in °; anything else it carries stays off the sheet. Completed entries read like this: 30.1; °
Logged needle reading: 127.5; °
